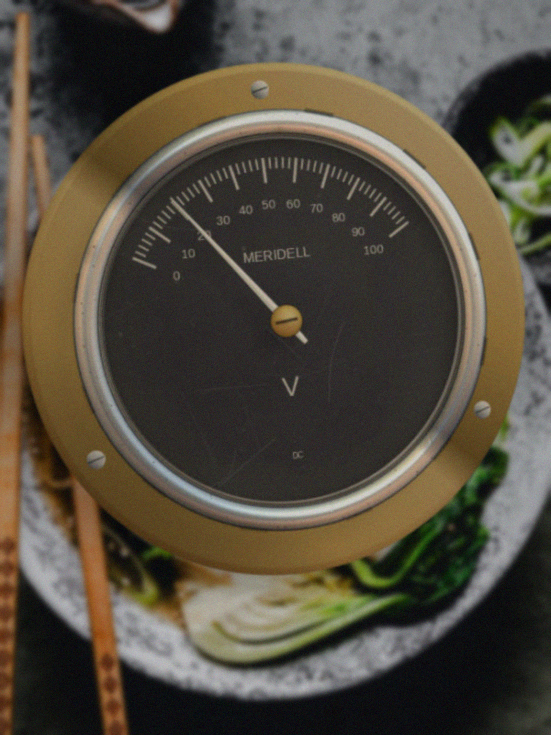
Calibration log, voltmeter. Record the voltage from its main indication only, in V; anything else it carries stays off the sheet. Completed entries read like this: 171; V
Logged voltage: 20; V
